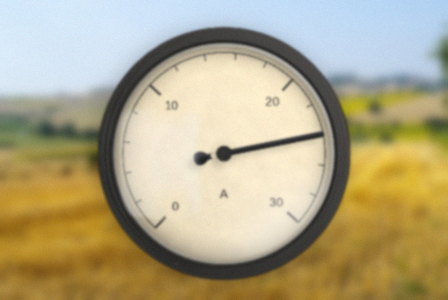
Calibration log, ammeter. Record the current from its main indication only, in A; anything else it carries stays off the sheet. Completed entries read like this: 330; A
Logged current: 24; A
